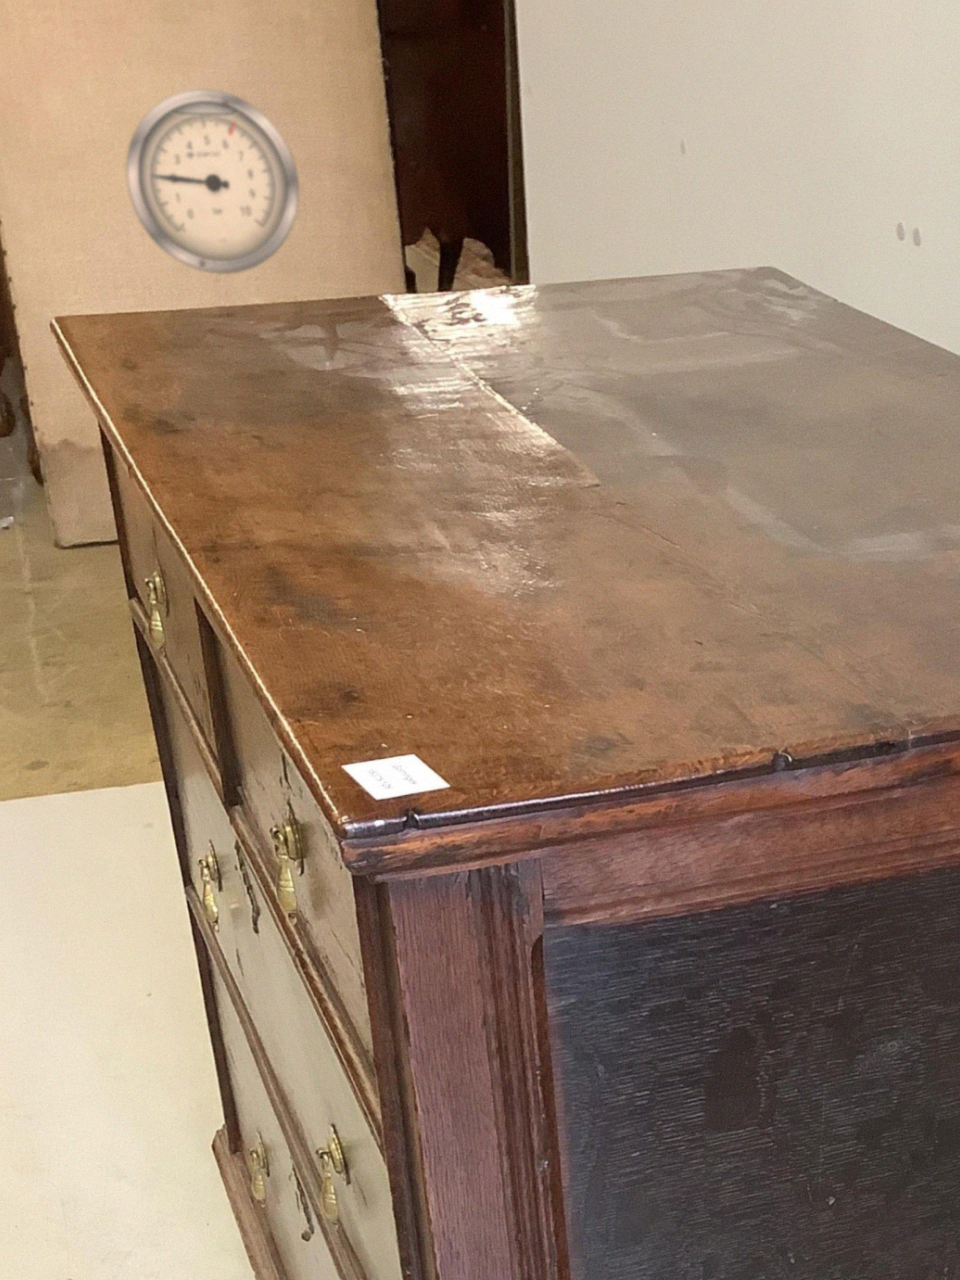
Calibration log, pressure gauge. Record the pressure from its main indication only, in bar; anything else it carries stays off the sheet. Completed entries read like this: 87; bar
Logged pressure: 2; bar
